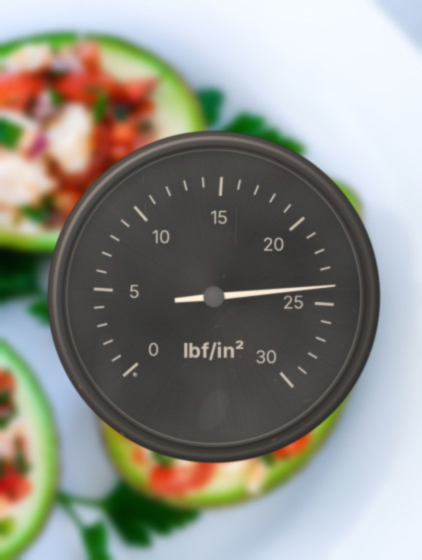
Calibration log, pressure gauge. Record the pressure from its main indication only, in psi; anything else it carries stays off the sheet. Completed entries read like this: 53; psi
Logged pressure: 24; psi
